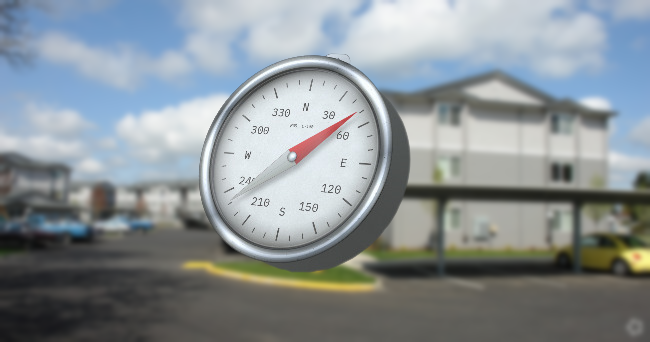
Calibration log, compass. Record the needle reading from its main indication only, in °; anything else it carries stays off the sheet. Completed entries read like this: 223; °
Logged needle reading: 50; °
